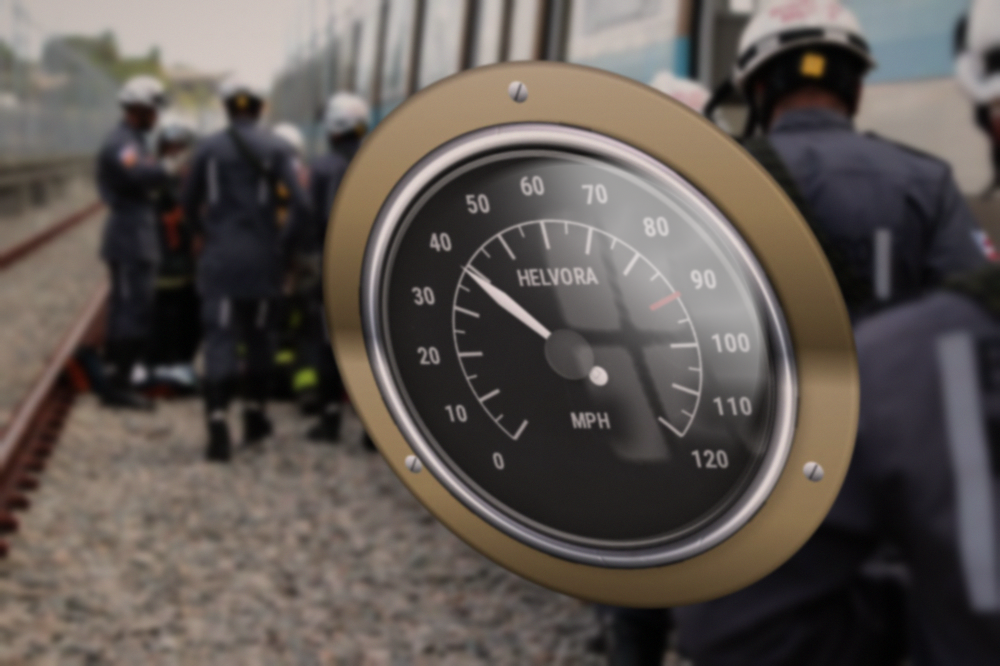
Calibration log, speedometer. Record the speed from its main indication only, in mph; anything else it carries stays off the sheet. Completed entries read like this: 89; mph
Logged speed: 40; mph
